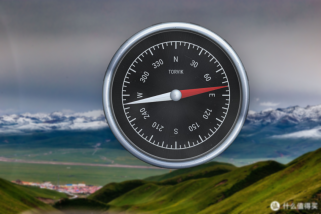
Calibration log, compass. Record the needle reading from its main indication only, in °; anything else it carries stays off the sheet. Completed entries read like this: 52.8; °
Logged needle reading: 80; °
